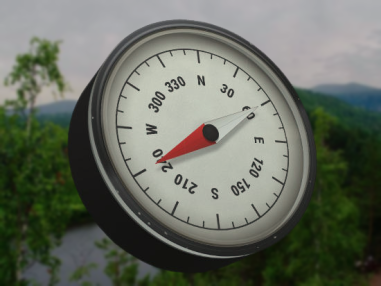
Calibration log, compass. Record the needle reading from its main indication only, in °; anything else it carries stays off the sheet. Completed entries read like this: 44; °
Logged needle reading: 240; °
